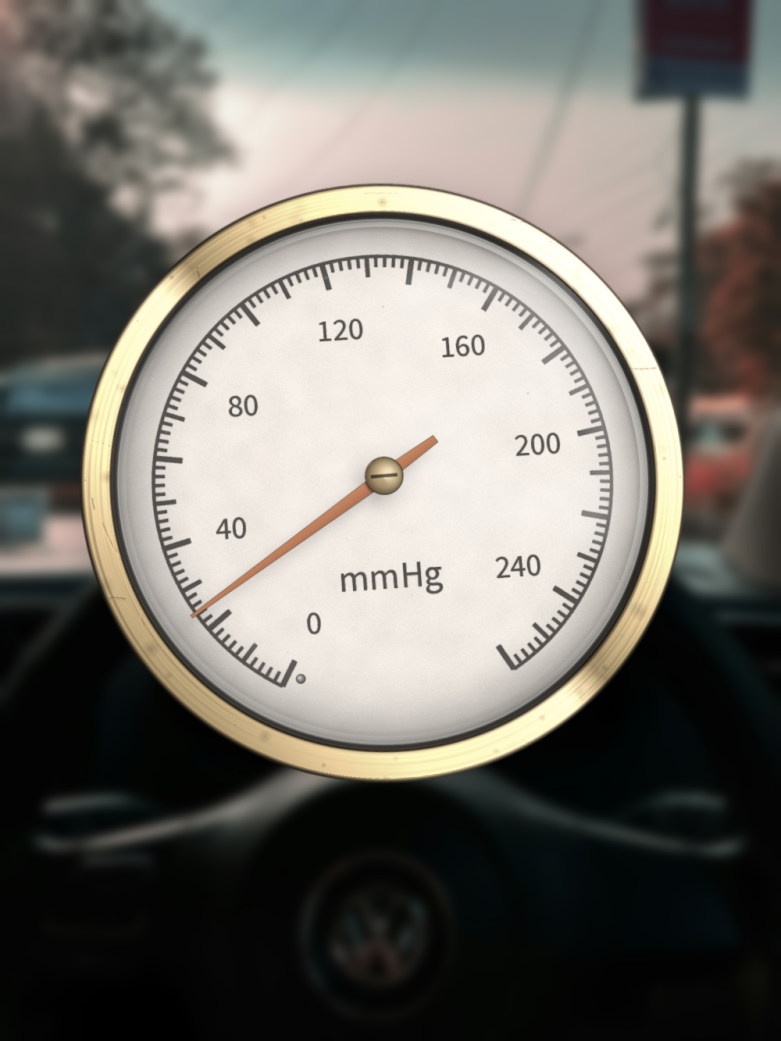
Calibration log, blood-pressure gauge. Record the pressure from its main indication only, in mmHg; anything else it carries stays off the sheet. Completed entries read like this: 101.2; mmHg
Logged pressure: 24; mmHg
